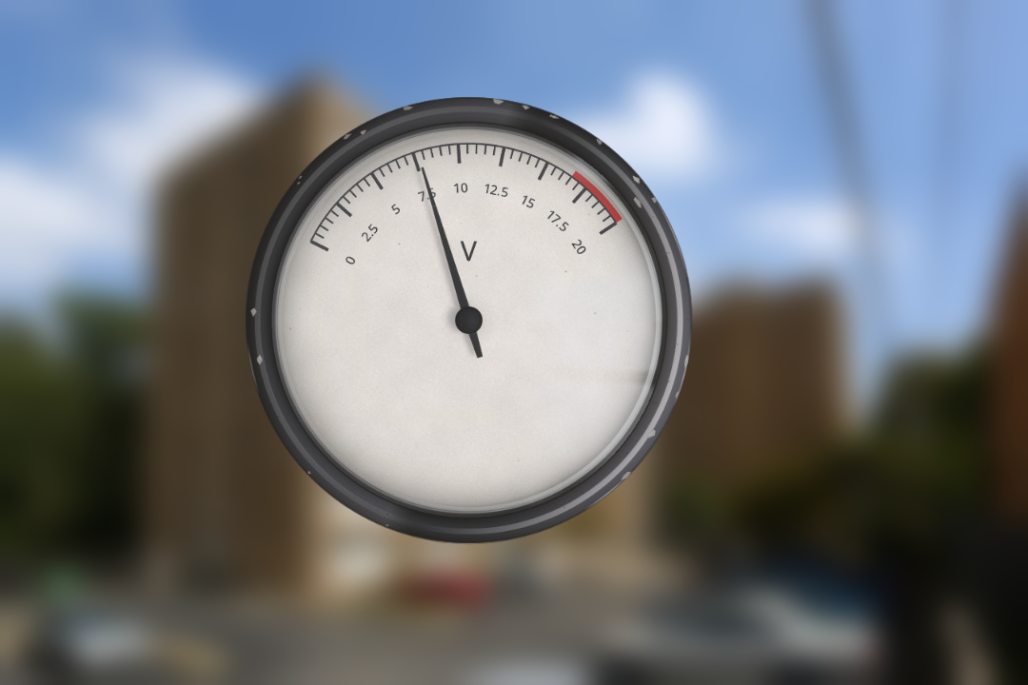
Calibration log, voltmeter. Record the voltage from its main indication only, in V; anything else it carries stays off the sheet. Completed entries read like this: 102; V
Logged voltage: 7.75; V
